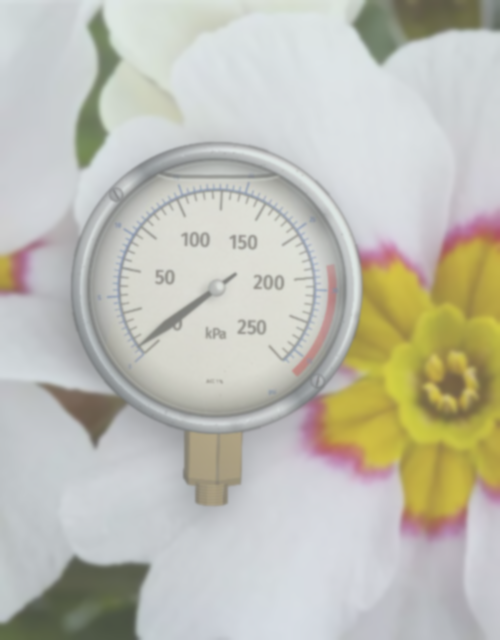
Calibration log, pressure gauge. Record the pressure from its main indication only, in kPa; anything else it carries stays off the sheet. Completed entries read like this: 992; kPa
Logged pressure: 5; kPa
